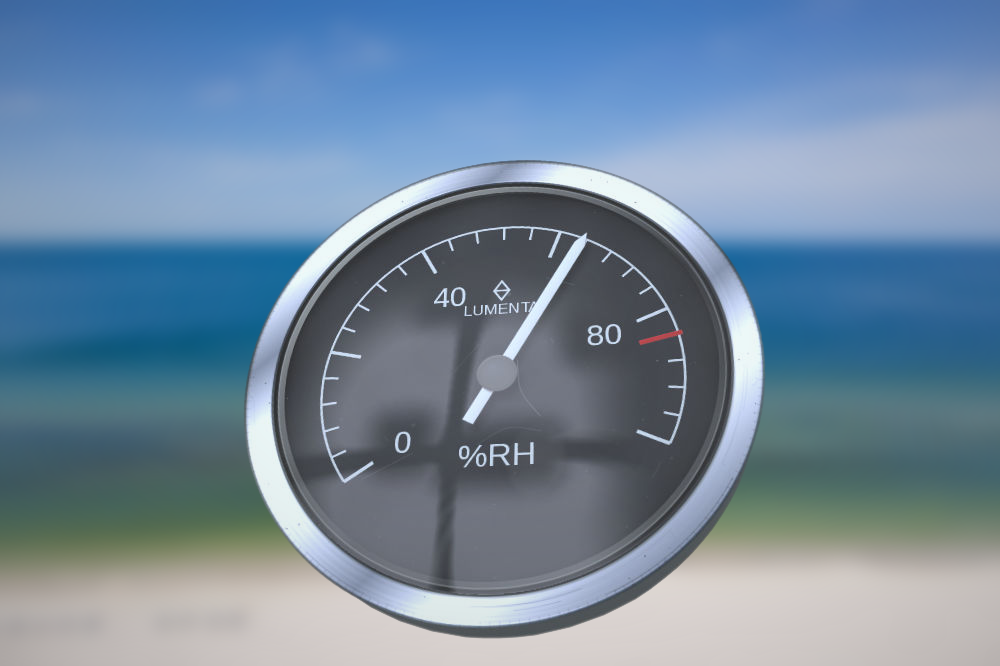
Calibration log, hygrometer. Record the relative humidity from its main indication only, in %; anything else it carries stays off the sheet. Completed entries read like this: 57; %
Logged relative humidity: 64; %
